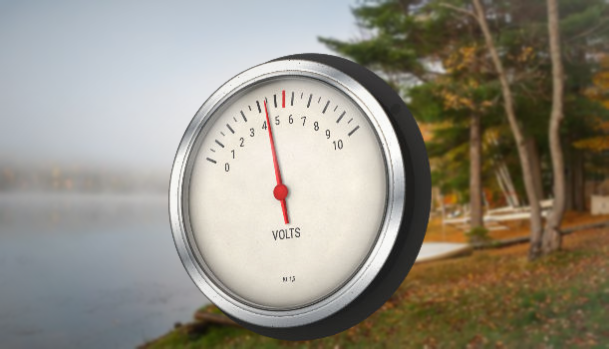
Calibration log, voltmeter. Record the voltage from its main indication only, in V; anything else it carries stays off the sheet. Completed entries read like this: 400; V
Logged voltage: 4.5; V
